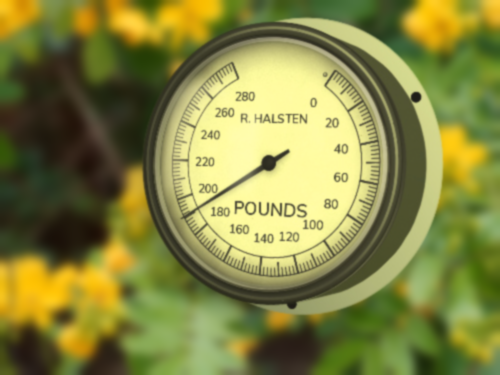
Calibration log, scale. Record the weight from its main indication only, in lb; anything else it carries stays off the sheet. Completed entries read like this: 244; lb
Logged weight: 190; lb
